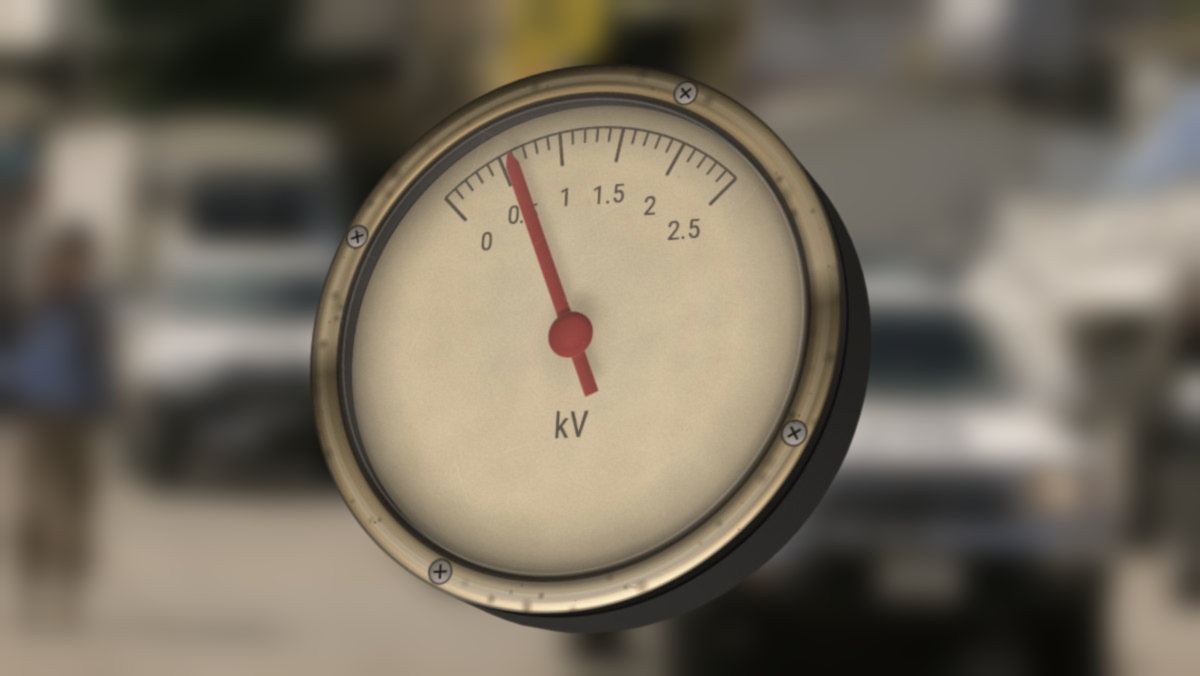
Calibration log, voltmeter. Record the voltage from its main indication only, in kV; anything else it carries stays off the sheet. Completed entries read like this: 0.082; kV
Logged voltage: 0.6; kV
